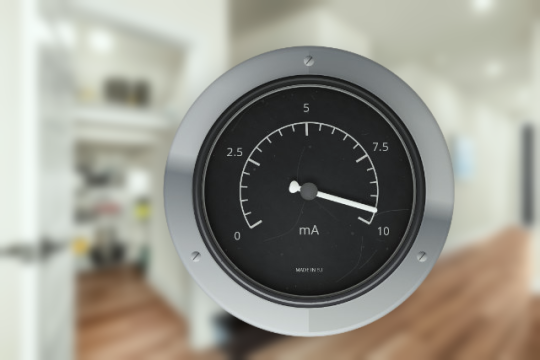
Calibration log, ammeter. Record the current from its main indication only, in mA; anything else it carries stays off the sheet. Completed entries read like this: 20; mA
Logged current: 9.5; mA
